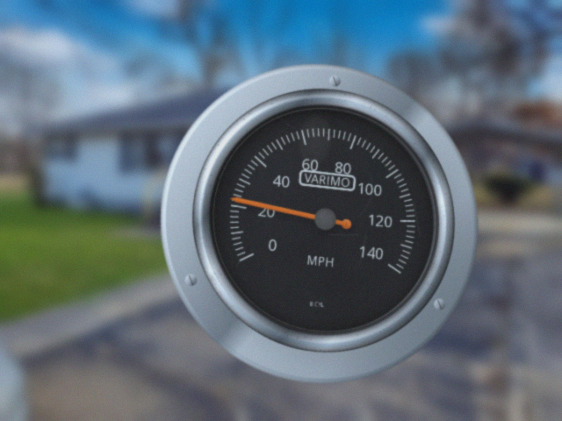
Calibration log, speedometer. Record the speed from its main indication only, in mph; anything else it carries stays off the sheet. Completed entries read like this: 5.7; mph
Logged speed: 22; mph
